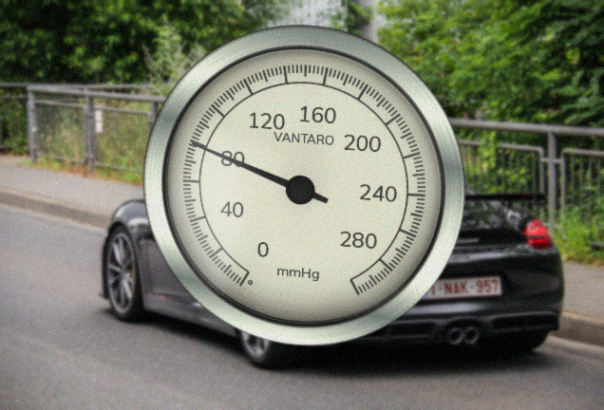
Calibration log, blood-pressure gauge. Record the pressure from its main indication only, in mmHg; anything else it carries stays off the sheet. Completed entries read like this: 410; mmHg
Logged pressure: 80; mmHg
